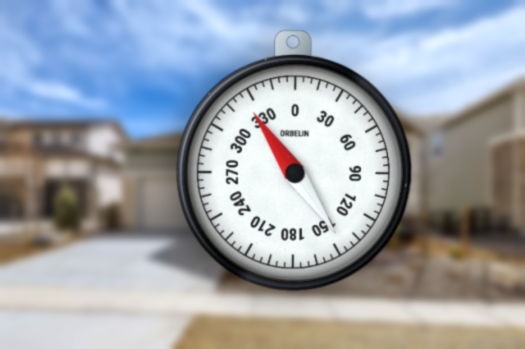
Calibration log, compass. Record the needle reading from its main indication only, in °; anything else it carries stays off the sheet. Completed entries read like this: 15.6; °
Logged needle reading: 325; °
